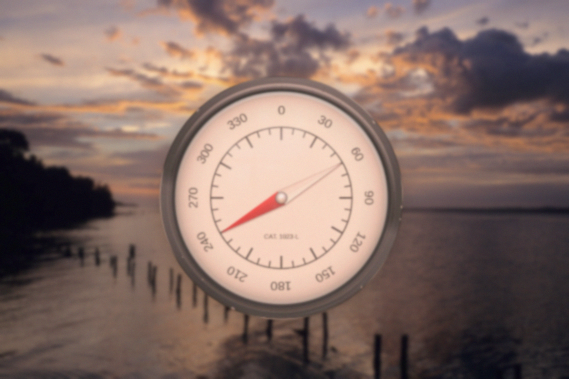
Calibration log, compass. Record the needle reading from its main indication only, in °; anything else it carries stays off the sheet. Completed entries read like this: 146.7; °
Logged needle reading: 240; °
